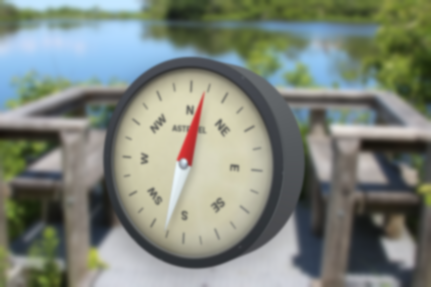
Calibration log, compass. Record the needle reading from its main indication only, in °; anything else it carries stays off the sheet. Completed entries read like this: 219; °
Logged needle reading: 15; °
